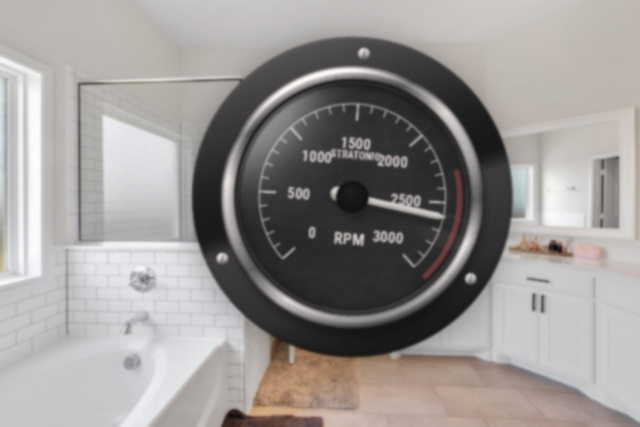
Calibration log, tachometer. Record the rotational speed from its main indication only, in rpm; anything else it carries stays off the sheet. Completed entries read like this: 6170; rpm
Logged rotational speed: 2600; rpm
